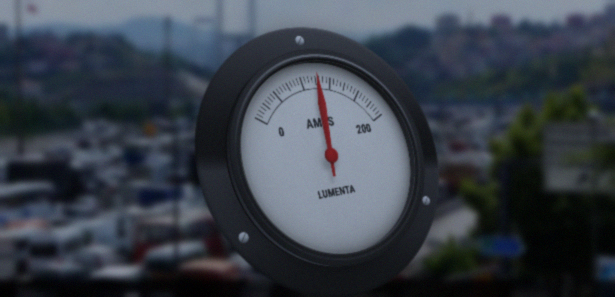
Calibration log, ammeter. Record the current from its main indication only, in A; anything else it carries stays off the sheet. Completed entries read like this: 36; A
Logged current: 100; A
